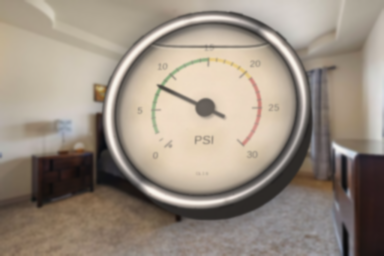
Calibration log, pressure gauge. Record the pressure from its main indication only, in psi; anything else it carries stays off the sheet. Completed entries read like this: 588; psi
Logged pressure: 8; psi
